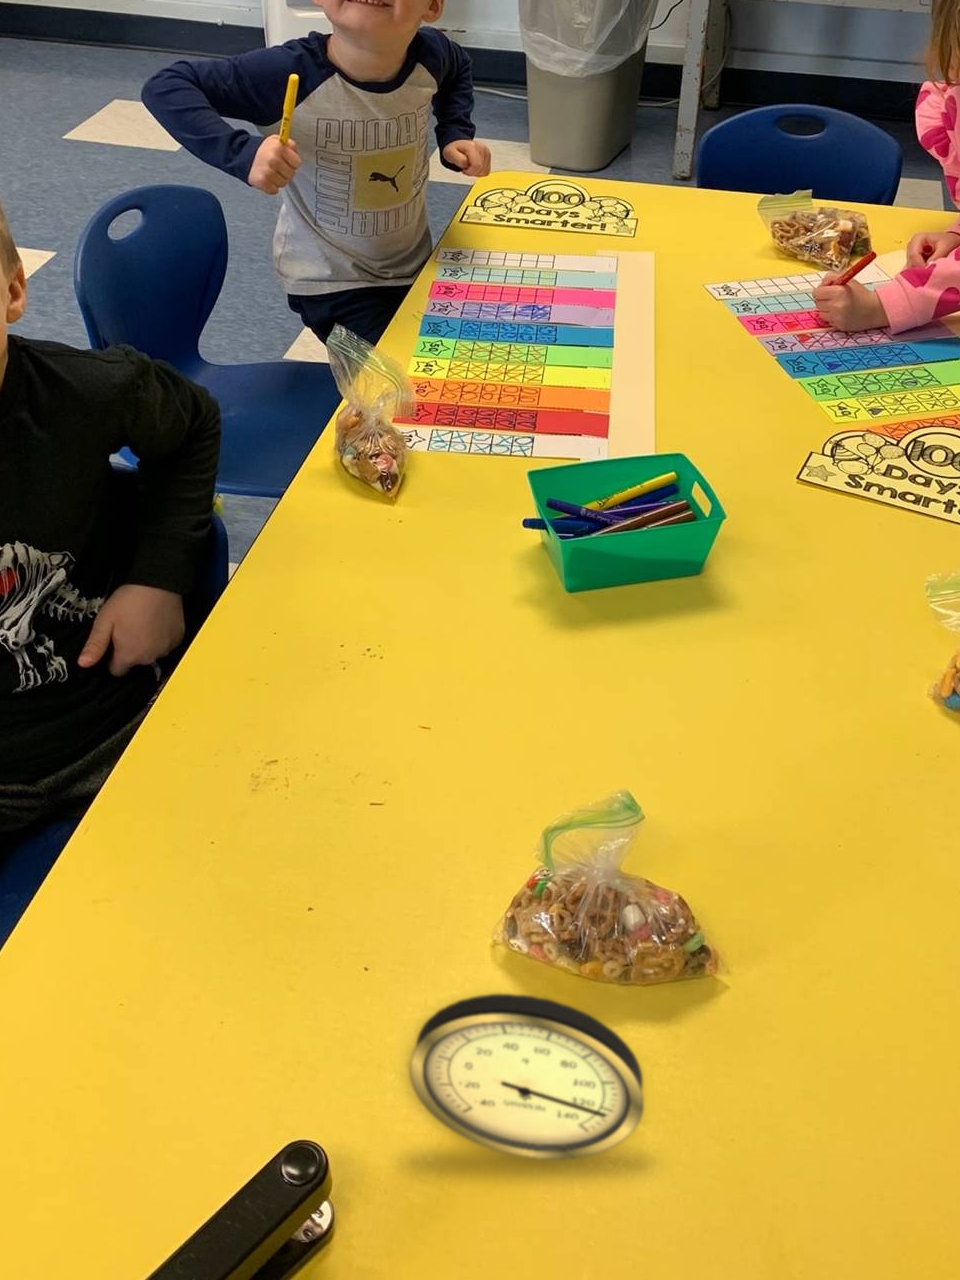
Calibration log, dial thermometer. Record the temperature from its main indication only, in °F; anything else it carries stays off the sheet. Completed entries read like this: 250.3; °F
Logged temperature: 120; °F
